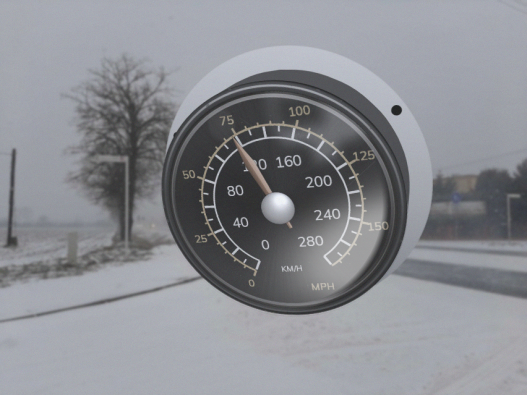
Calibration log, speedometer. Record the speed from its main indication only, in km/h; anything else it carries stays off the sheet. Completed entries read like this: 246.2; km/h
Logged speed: 120; km/h
